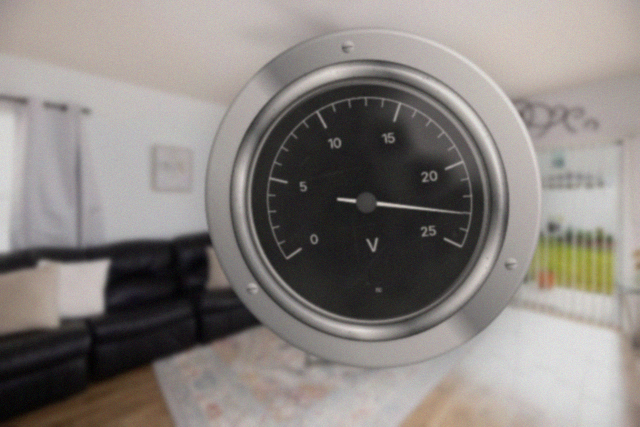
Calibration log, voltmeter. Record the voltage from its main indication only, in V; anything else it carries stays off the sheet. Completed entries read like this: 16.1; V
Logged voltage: 23; V
